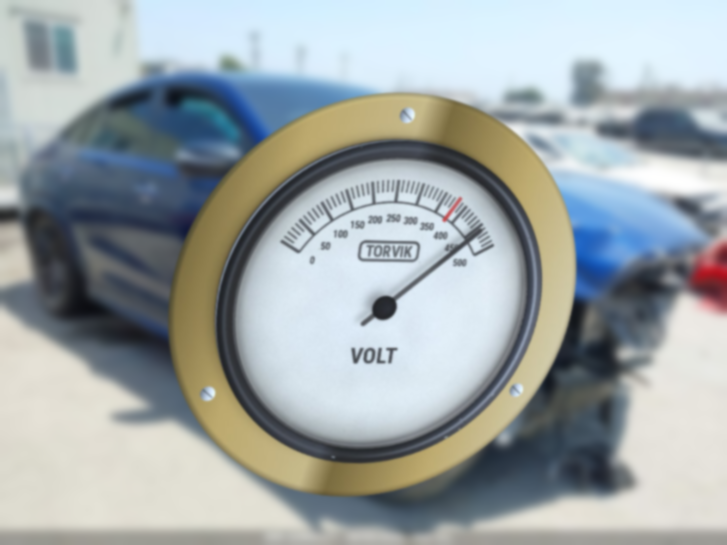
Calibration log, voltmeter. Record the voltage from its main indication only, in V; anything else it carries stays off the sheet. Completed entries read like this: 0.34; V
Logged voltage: 450; V
